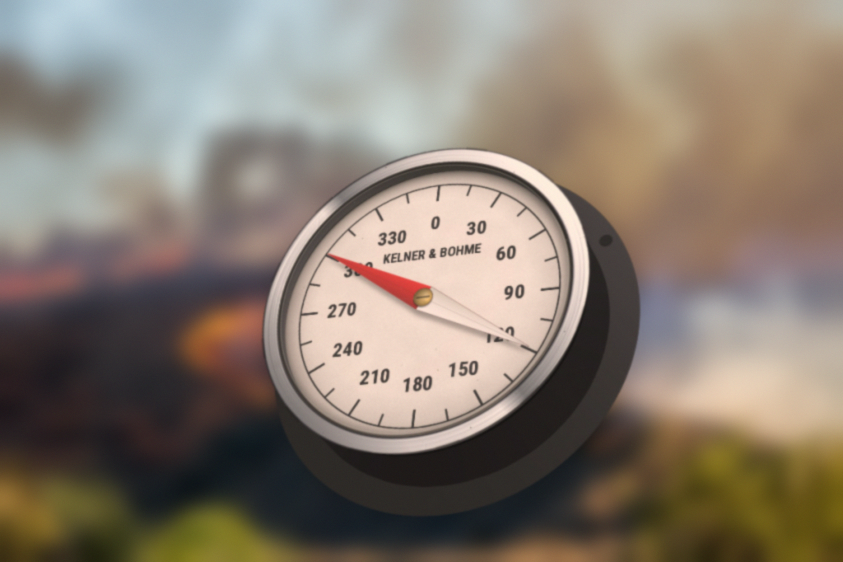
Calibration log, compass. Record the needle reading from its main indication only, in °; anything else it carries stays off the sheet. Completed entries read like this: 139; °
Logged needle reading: 300; °
